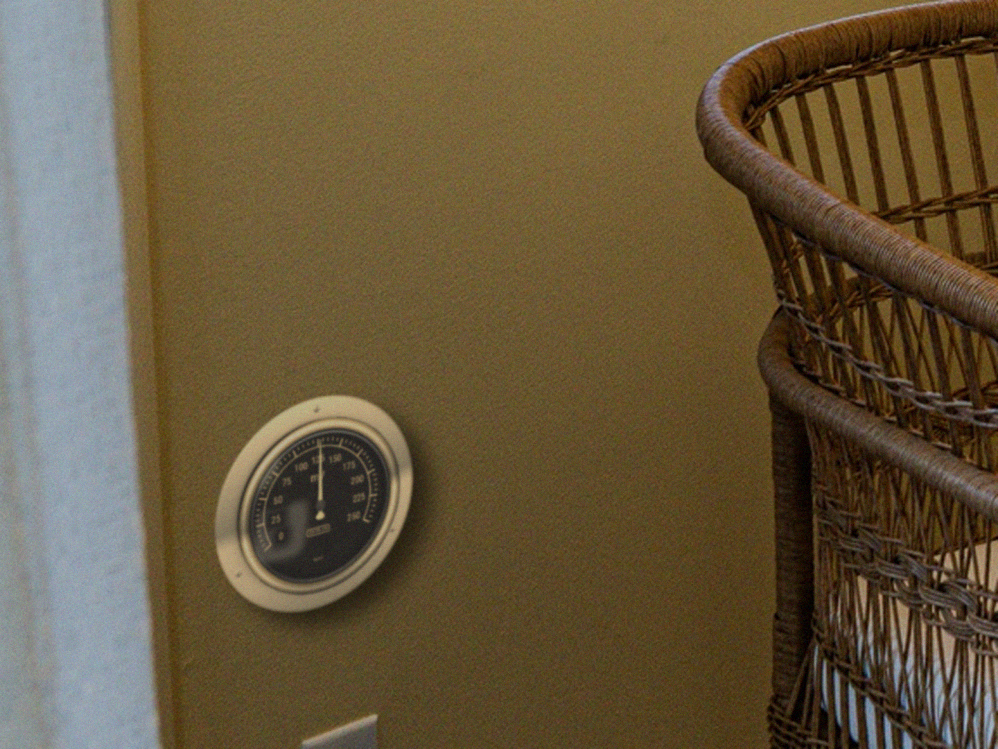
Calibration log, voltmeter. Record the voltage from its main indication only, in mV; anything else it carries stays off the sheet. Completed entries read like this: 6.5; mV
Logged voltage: 125; mV
